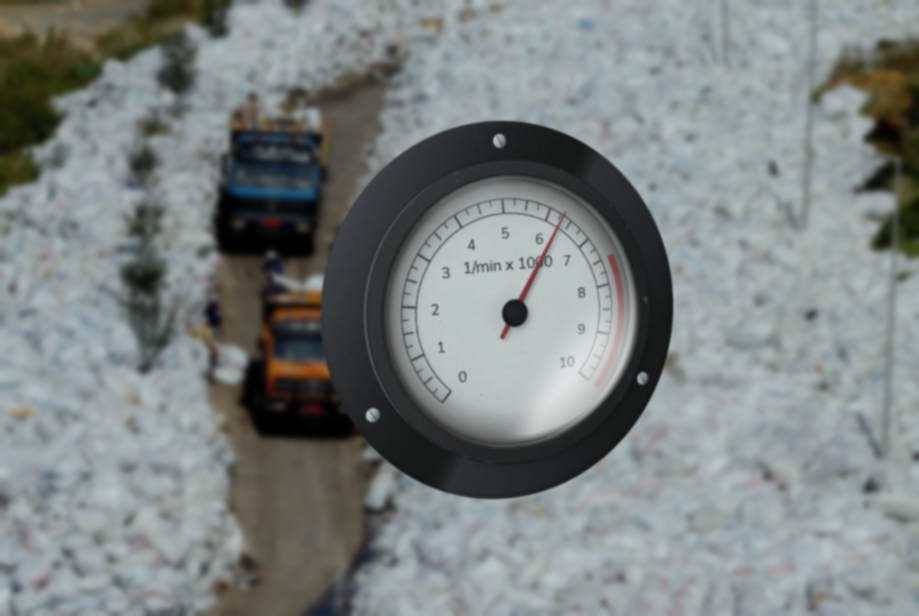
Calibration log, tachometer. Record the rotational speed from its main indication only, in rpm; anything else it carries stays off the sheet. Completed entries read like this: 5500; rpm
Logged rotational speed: 6250; rpm
